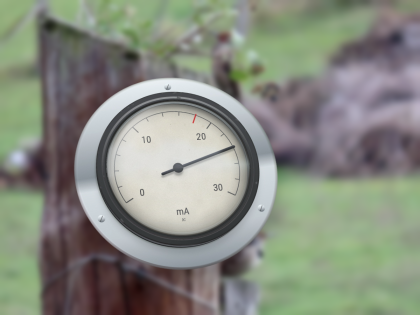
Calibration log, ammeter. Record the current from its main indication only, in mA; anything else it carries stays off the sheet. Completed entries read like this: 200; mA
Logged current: 24; mA
